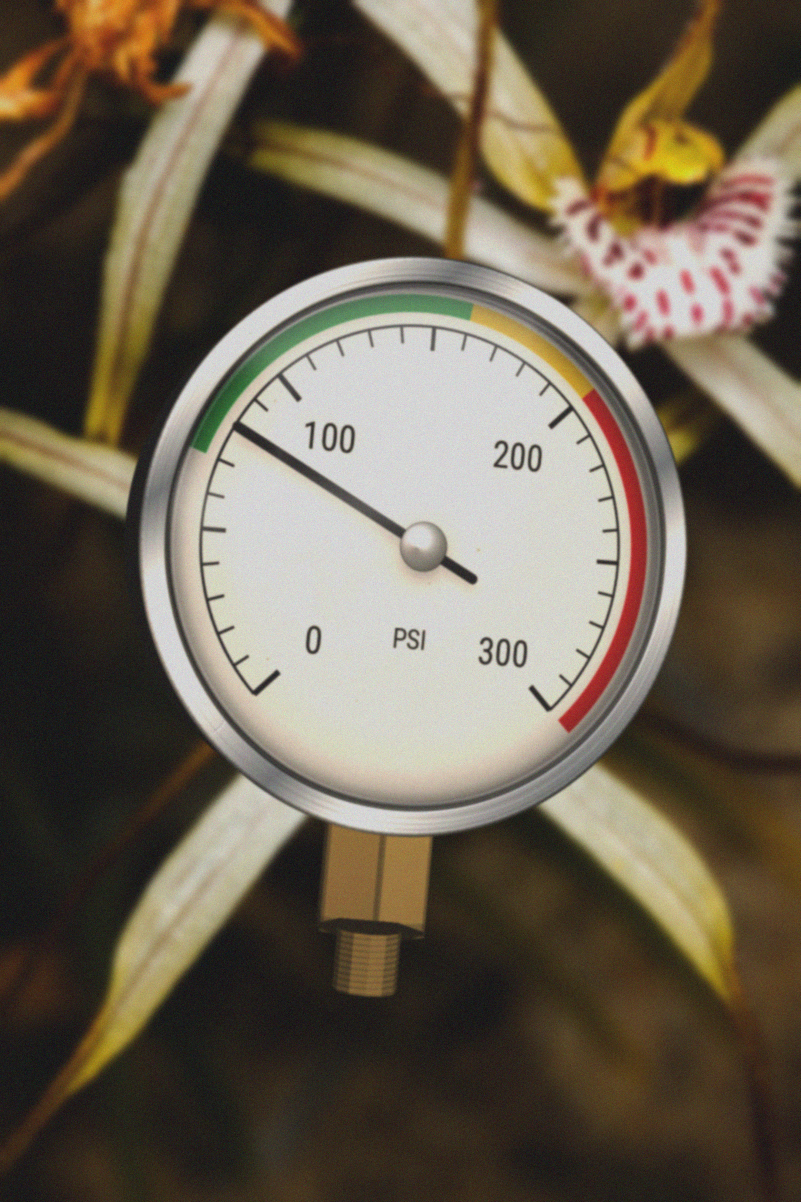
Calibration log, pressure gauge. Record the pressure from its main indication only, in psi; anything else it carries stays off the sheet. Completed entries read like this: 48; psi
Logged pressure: 80; psi
